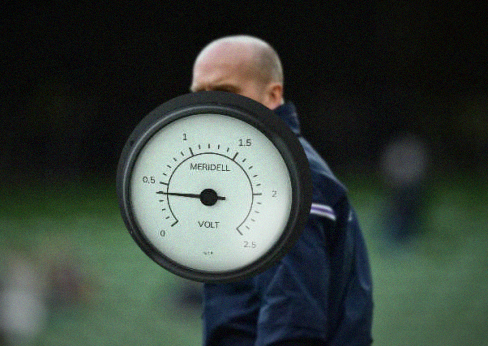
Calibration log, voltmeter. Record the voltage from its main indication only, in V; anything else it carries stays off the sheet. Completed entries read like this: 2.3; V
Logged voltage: 0.4; V
